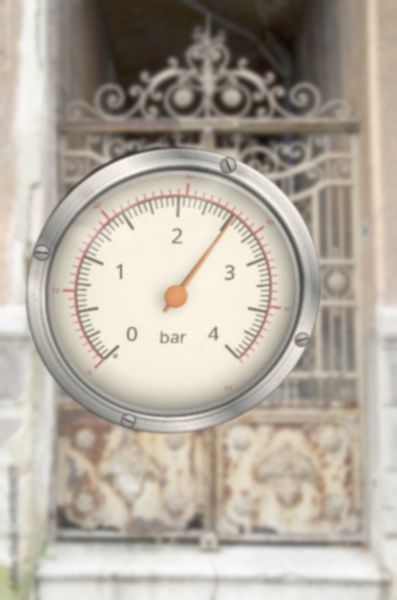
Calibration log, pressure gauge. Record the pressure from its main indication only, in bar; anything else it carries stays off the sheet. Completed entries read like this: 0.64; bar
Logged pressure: 2.5; bar
